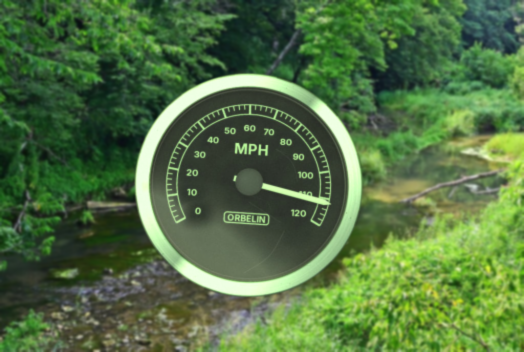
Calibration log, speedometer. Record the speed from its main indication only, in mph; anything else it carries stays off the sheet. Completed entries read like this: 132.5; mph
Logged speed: 112; mph
